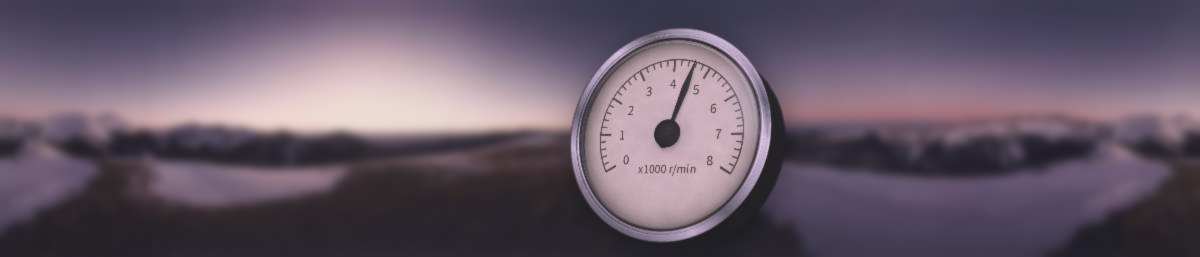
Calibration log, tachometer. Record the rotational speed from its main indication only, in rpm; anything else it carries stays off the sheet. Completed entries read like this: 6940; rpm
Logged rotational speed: 4600; rpm
